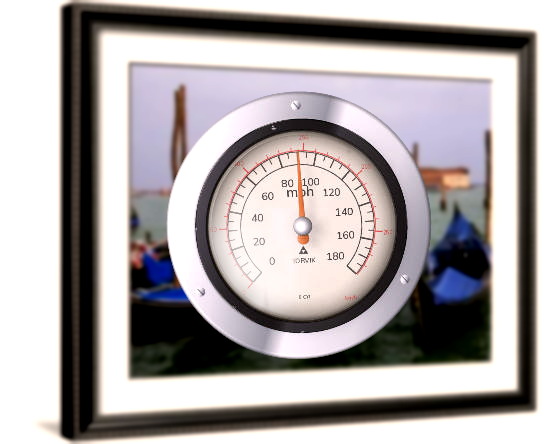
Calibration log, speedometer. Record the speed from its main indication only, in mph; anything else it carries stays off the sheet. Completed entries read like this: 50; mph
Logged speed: 90; mph
